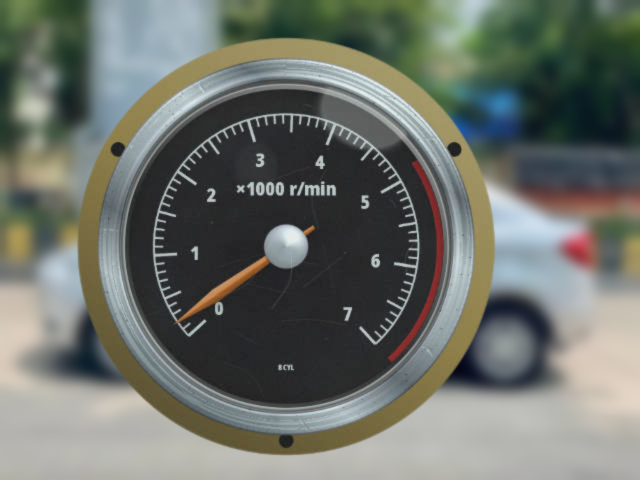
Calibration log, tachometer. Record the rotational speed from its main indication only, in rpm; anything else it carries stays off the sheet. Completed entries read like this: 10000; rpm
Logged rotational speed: 200; rpm
